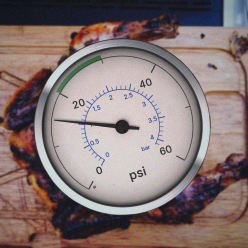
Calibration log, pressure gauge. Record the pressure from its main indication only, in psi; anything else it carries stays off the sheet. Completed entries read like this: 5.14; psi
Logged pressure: 15; psi
